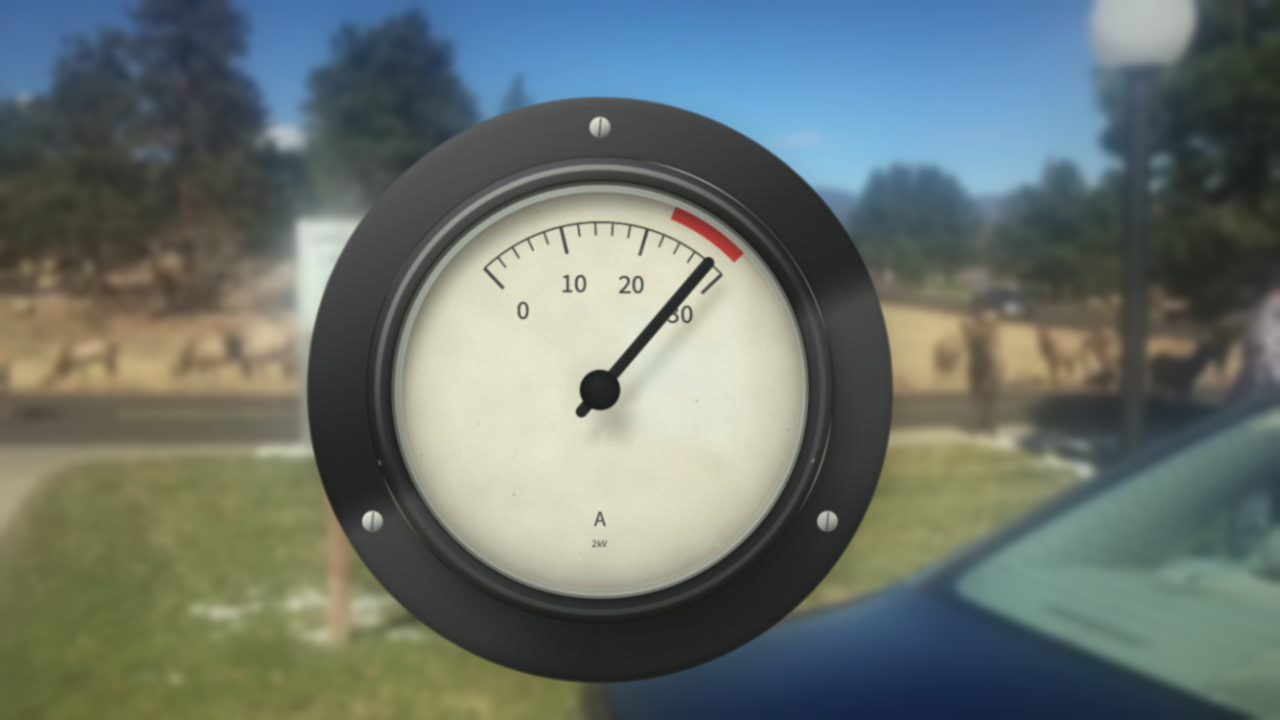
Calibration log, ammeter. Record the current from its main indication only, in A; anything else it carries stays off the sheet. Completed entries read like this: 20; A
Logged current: 28; A
